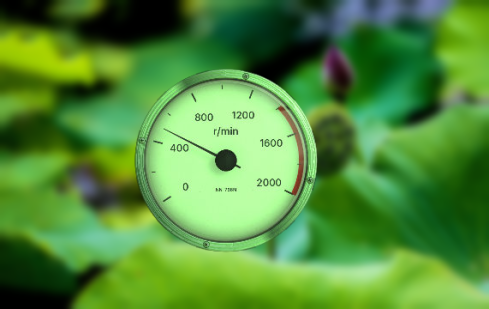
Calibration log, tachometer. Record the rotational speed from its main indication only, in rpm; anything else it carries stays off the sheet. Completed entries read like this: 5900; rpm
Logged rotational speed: 500; rpm
